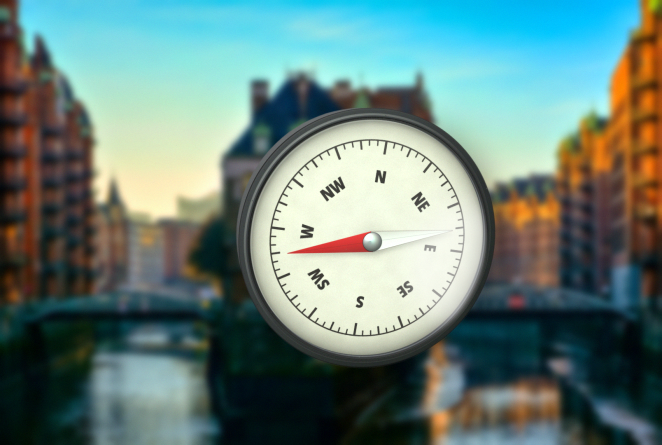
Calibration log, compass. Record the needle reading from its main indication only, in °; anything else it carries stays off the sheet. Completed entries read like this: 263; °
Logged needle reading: 255; °
